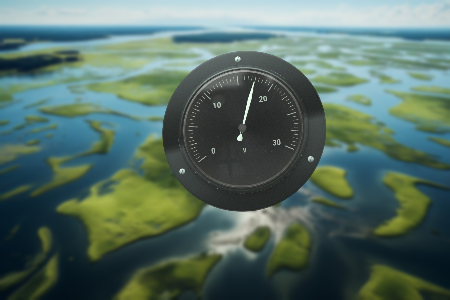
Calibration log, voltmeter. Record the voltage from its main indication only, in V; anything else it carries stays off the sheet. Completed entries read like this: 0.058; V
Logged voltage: 17.5; V
